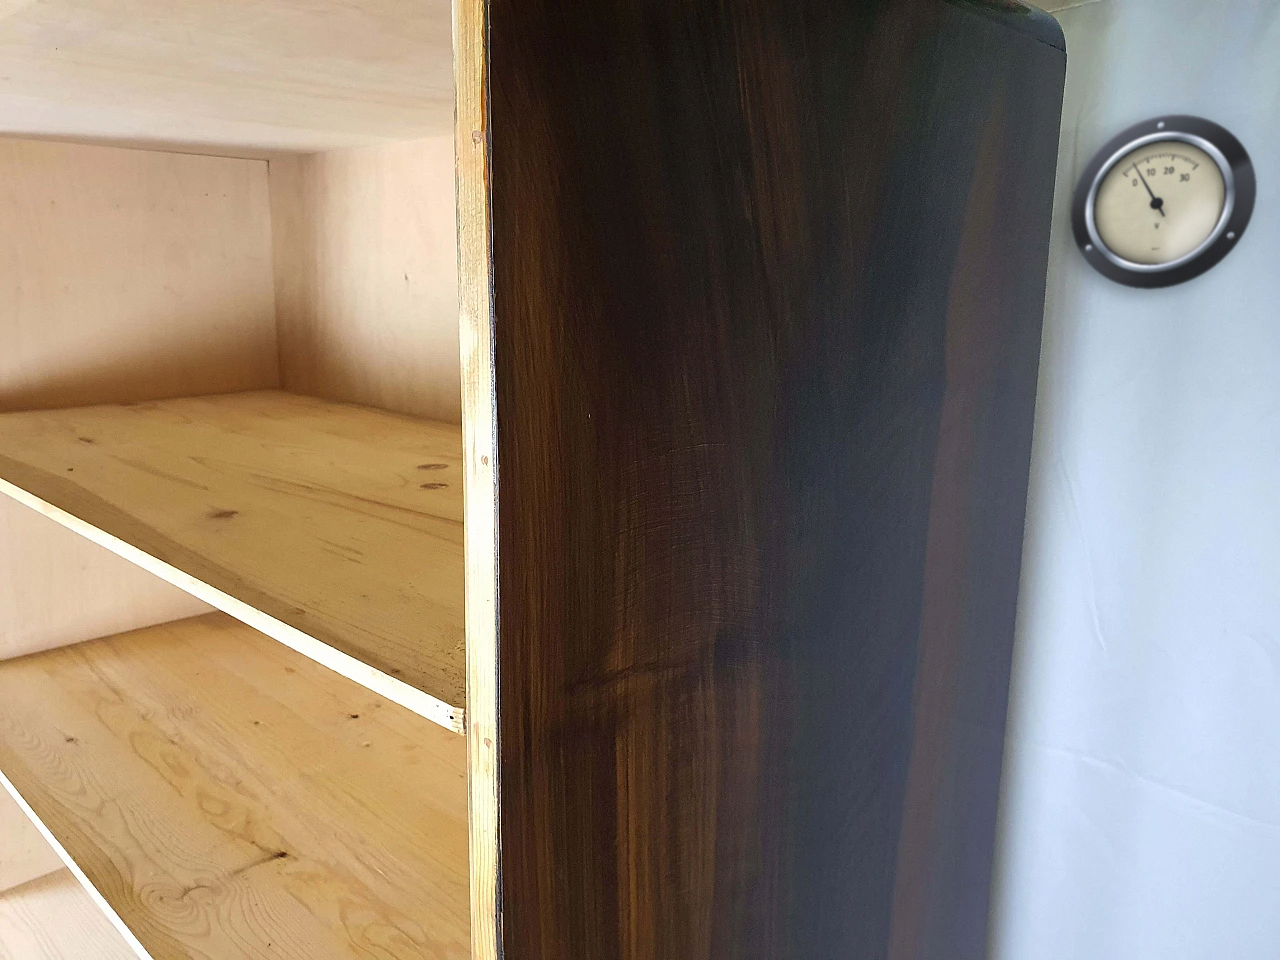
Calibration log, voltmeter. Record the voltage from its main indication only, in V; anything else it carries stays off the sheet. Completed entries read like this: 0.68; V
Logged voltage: 5; V
